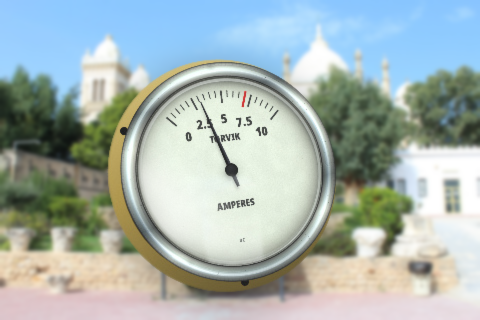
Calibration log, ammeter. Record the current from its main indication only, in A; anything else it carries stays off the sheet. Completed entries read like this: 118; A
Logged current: 3; A
